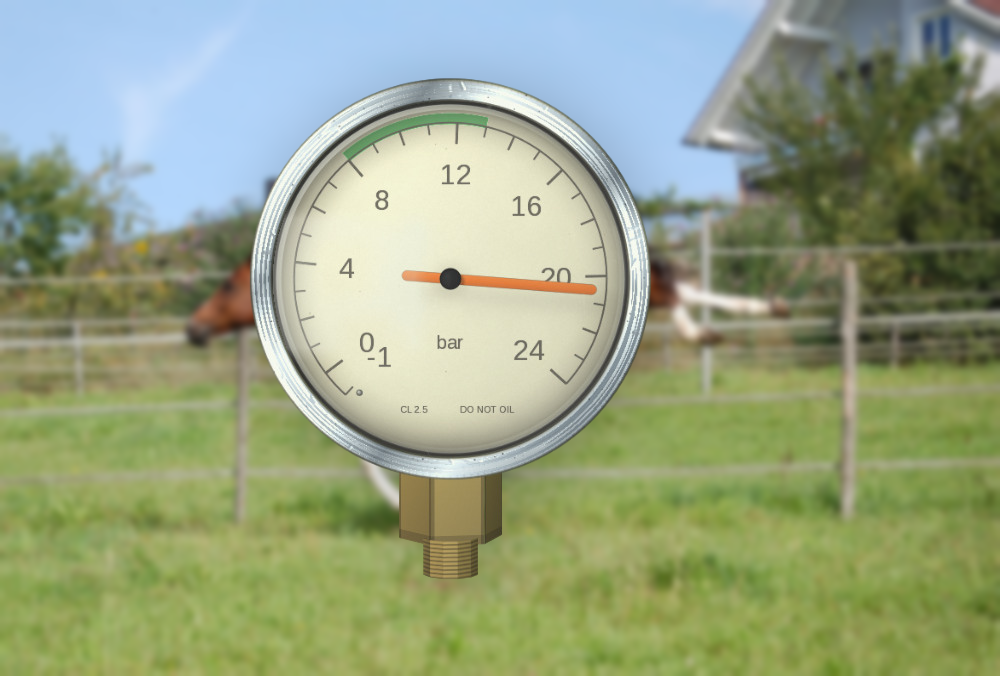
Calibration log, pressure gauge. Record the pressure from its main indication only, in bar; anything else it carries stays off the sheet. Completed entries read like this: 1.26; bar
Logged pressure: 20.5; bar
